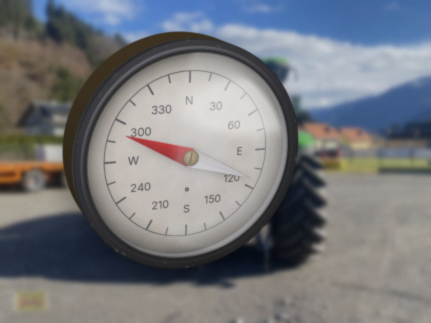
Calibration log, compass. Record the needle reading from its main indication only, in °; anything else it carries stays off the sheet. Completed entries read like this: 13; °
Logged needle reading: 292.5; °
